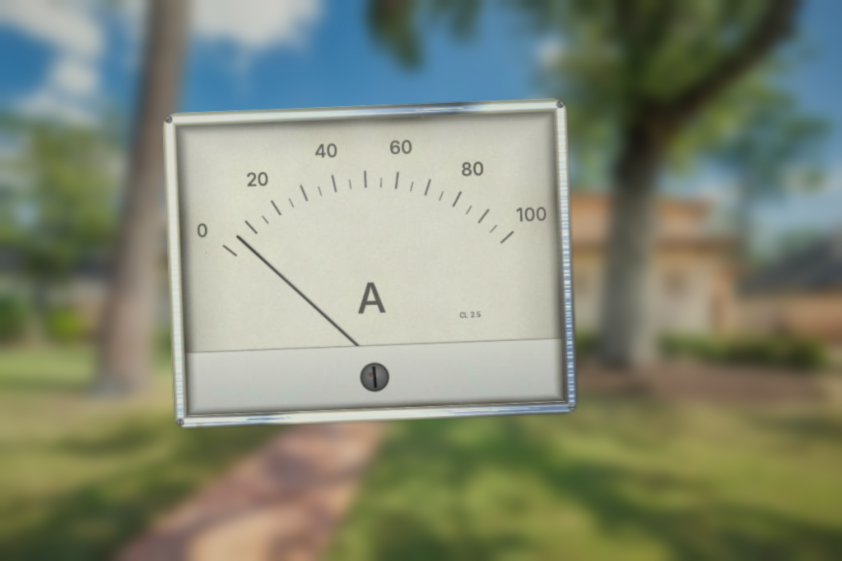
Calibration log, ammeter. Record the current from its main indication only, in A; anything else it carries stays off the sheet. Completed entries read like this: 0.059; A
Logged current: 5; A
